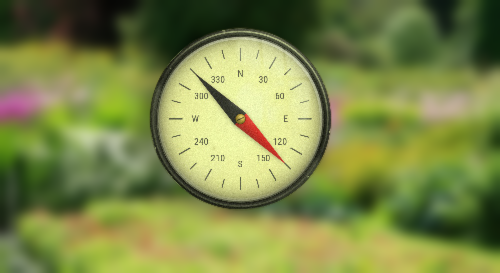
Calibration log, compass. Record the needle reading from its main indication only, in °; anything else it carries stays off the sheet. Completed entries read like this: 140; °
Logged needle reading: 135; °
